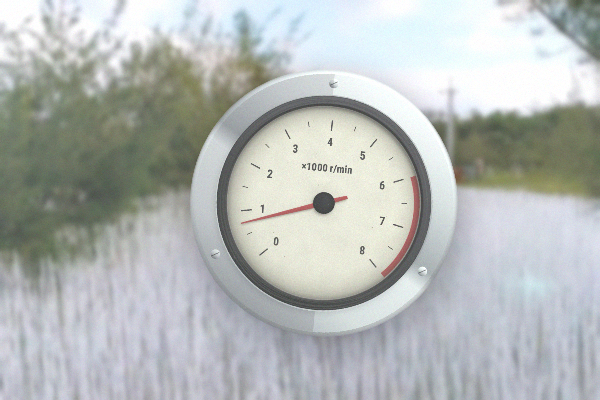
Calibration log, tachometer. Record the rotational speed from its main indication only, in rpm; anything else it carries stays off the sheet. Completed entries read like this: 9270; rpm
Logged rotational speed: 750; rpm
